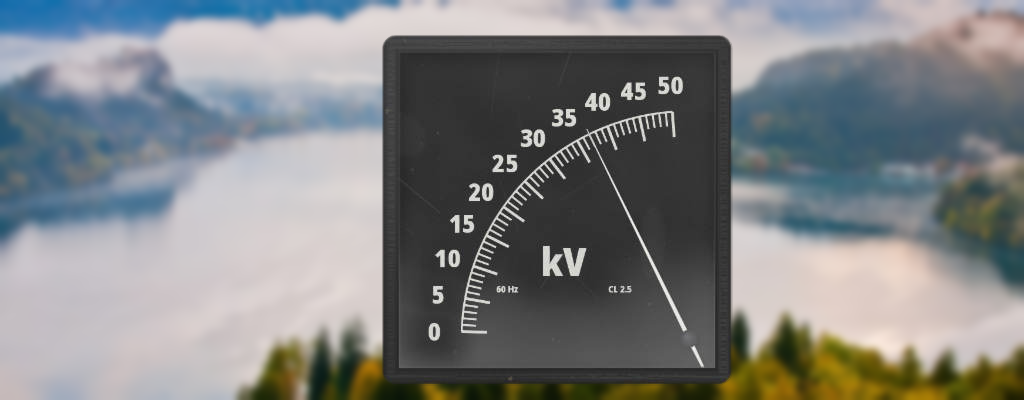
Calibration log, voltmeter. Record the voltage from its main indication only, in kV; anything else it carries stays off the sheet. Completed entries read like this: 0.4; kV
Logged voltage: 37; kV
